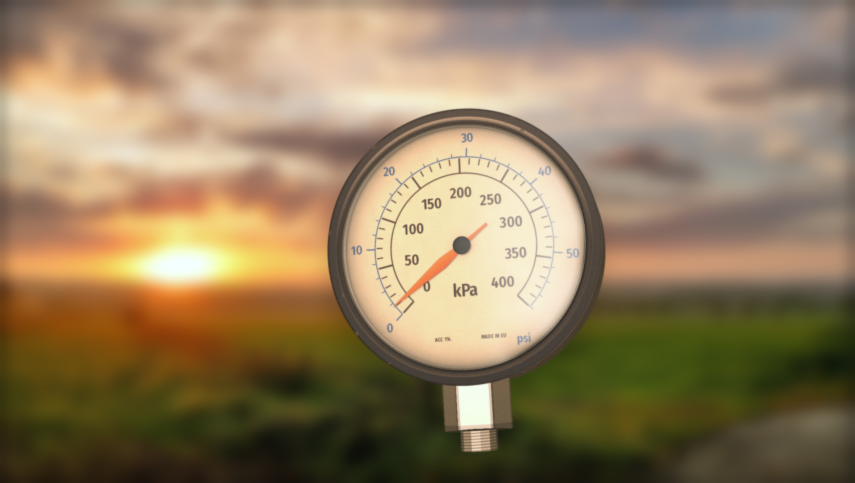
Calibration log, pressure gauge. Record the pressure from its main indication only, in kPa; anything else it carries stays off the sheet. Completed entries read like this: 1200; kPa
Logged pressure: 10; kPa
